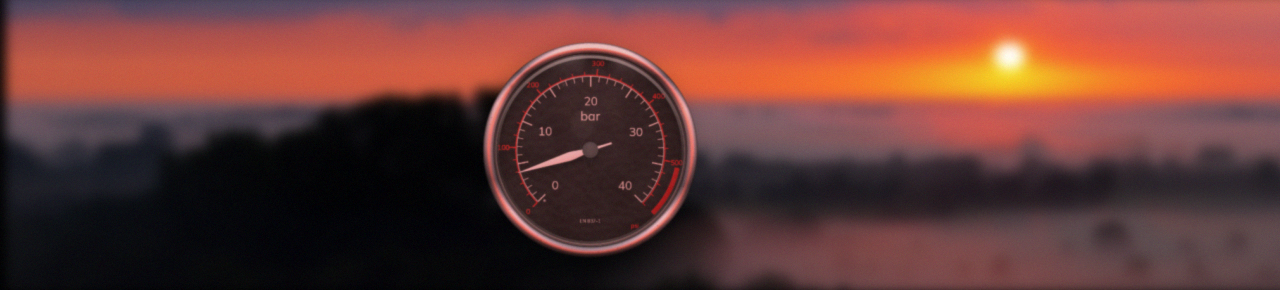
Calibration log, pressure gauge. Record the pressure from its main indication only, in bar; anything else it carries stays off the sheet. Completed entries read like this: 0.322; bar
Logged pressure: 4; bar
